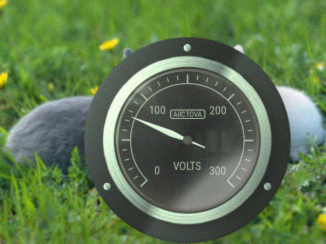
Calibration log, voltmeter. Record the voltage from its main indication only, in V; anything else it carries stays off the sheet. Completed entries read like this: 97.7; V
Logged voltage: 75; V
